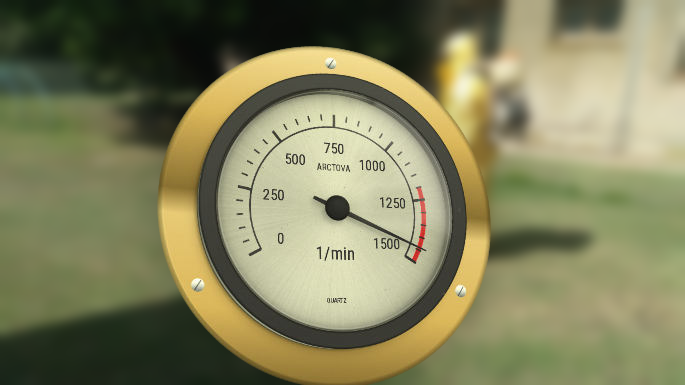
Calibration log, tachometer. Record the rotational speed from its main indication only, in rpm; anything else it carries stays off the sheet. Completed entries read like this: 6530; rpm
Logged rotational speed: 1450; rpm
